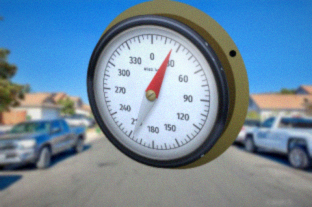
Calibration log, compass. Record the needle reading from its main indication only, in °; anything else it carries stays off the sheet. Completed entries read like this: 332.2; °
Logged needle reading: 25; °
